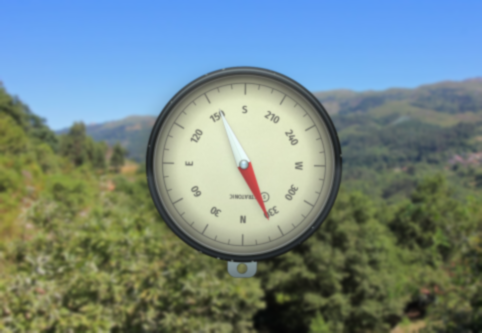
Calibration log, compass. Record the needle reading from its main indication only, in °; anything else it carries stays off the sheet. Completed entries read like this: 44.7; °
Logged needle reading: 335; °
